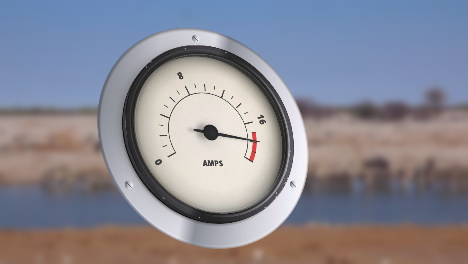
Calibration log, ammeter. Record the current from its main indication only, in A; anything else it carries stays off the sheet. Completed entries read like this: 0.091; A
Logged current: 18; A
